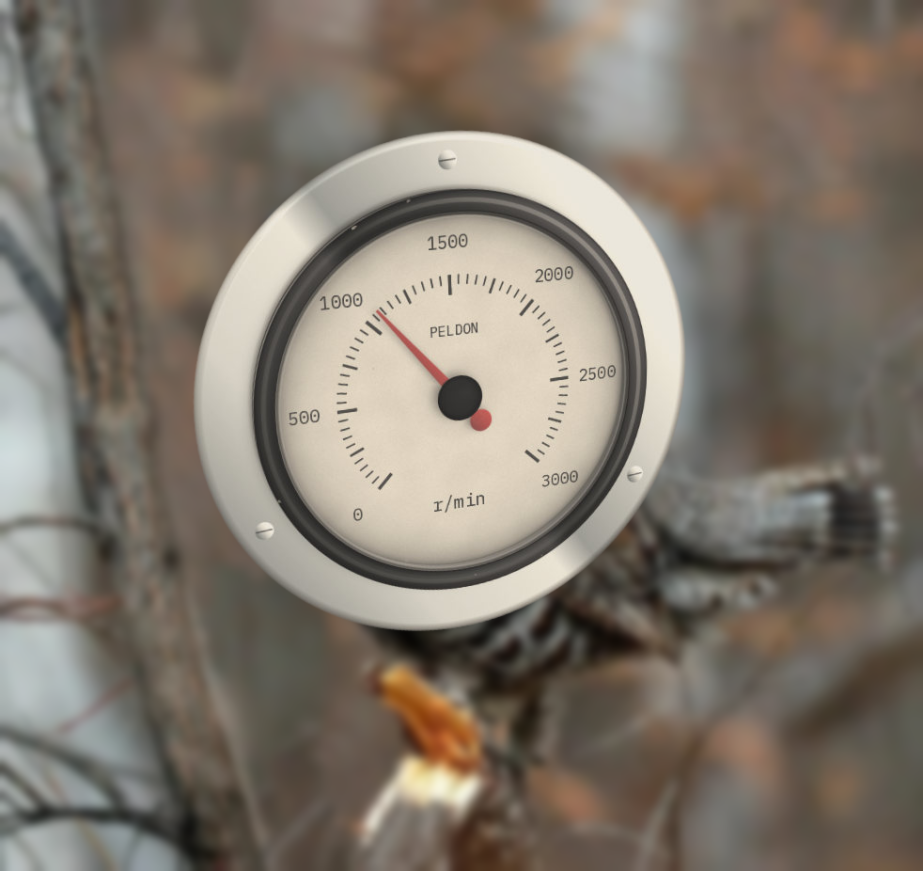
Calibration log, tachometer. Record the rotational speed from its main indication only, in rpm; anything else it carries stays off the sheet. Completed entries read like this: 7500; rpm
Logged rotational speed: 1075; rpm
